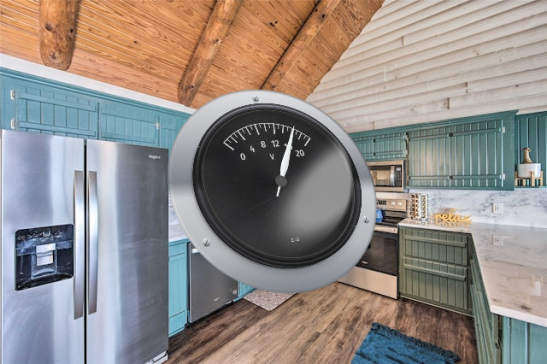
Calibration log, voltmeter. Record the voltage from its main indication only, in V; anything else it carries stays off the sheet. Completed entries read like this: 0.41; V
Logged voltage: 16; V
